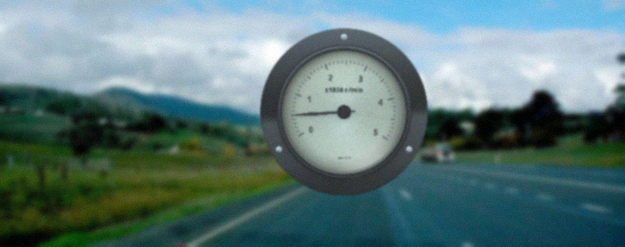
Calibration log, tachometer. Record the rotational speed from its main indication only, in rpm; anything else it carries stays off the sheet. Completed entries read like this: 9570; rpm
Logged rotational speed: 500; rpm
